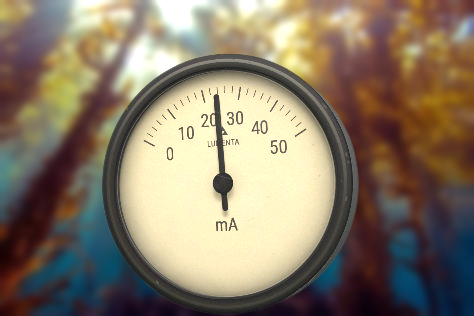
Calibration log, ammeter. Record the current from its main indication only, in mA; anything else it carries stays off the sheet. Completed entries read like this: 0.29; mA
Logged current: 24; mA
